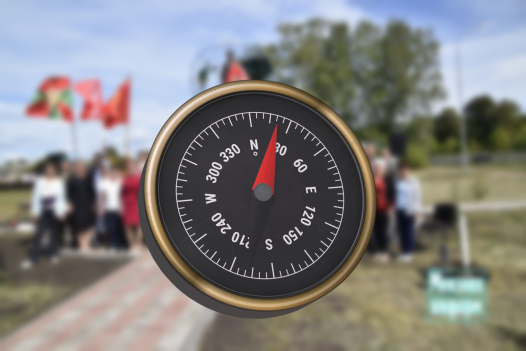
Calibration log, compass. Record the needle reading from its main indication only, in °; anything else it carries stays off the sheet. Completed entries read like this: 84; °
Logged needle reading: 20; °
